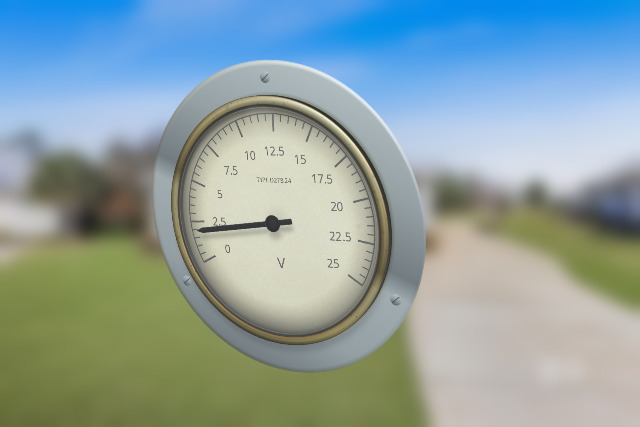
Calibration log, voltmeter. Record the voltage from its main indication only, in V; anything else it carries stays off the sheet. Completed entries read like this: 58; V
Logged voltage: 2; V
